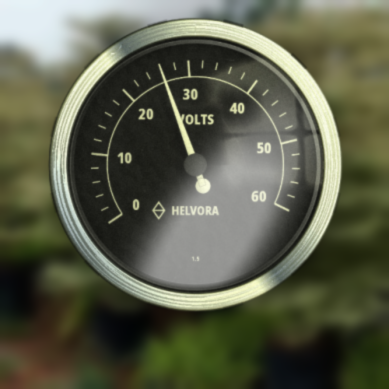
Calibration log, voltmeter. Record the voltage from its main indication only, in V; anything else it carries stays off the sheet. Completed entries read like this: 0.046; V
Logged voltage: 26; V
